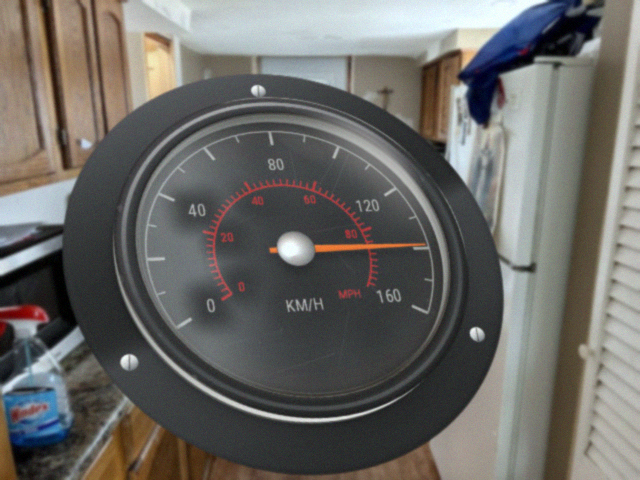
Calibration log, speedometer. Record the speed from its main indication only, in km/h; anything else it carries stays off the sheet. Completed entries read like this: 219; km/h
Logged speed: 140; km/h
